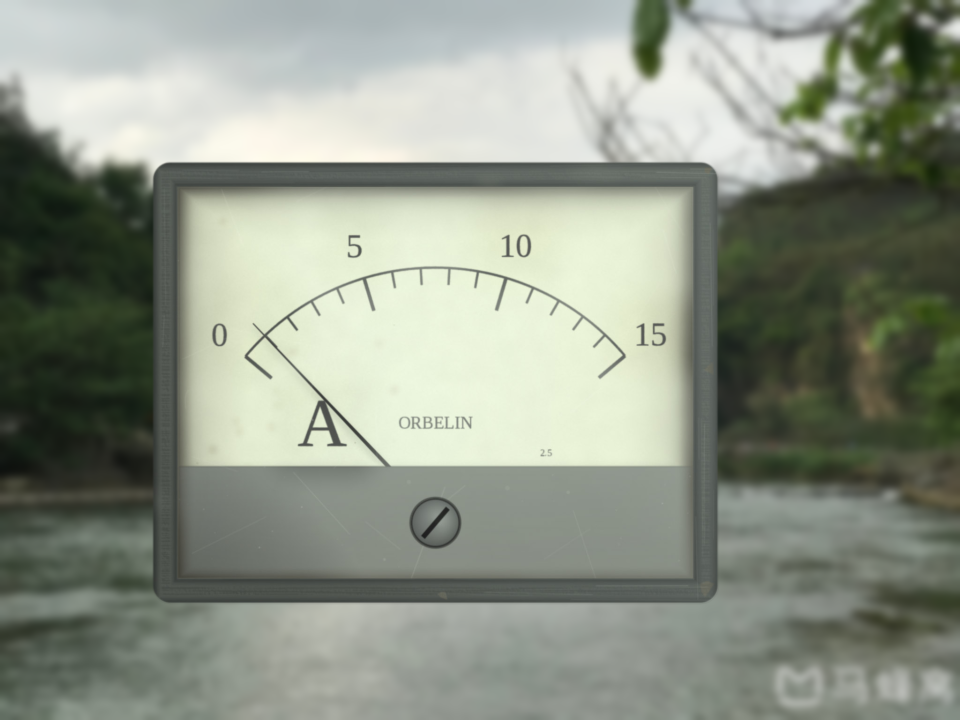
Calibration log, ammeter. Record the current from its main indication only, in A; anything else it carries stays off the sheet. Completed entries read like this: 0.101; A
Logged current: 1; A
